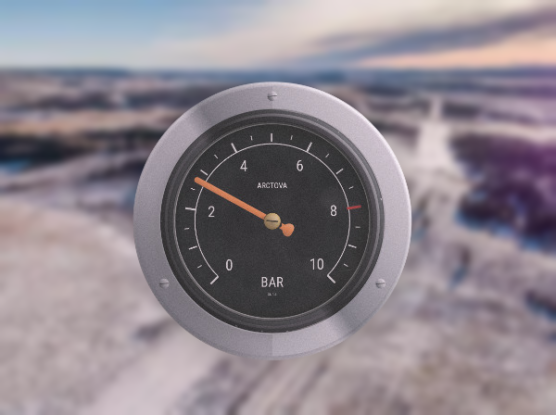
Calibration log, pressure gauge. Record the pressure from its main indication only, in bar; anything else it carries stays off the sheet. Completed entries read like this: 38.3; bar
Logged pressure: 2.75; bar
